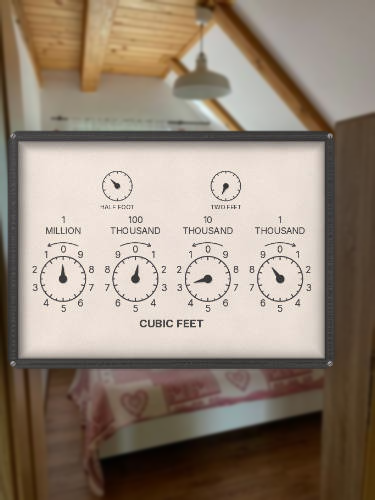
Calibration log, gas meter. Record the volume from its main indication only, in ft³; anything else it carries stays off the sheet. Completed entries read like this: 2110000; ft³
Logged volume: 2900; ft³
